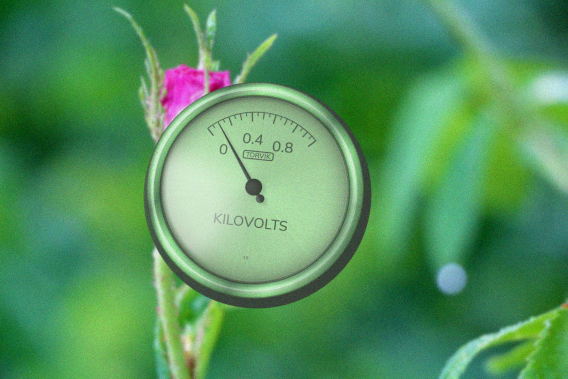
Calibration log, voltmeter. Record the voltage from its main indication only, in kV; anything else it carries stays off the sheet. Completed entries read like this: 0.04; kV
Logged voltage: 0.1; kV
